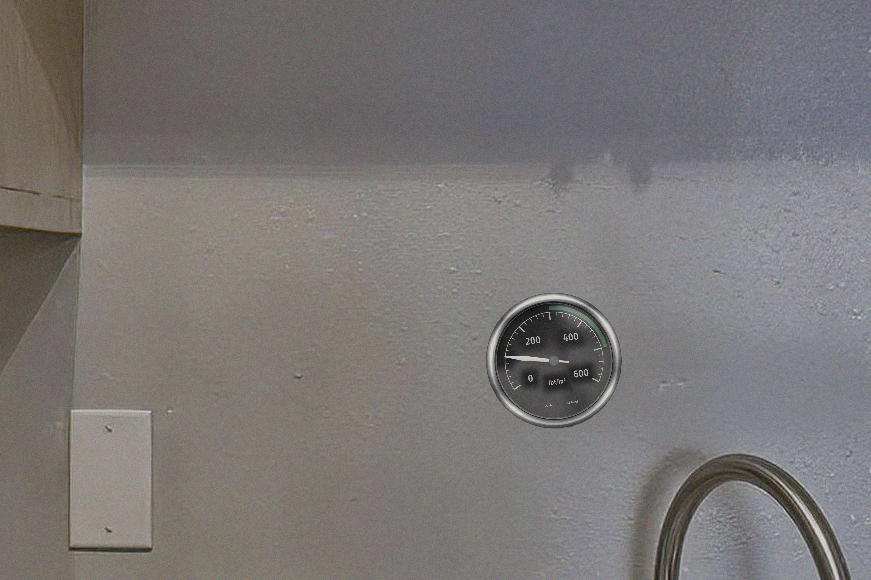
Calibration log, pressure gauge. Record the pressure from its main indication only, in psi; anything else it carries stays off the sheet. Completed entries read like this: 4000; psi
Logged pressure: 100; psi
